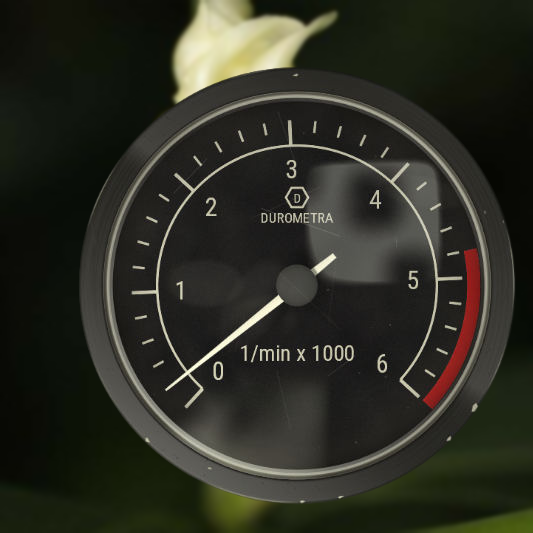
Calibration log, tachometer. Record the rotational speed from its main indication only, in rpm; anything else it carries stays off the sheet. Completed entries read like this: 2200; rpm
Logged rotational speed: 200; rpm
